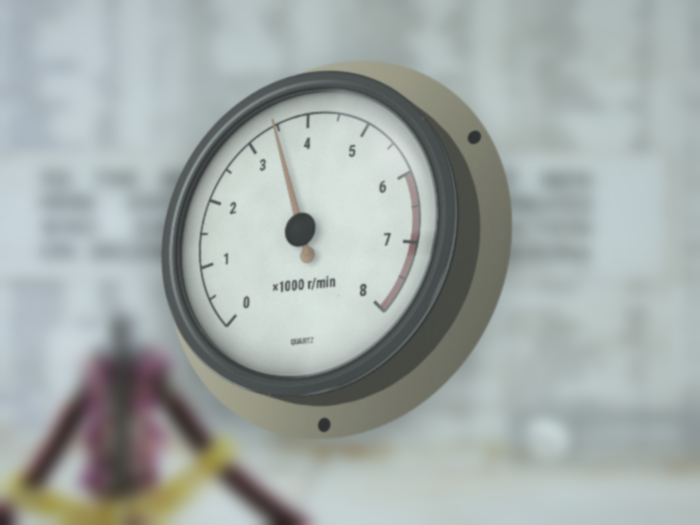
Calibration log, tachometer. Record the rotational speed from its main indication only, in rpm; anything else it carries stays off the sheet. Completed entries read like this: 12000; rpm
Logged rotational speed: 3500; rpm
